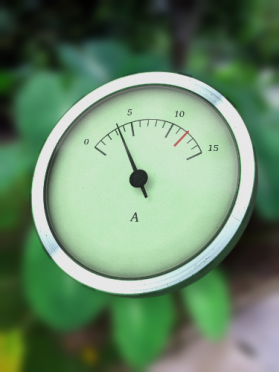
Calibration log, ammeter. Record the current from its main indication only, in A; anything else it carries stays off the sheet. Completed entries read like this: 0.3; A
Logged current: 3.5; A
